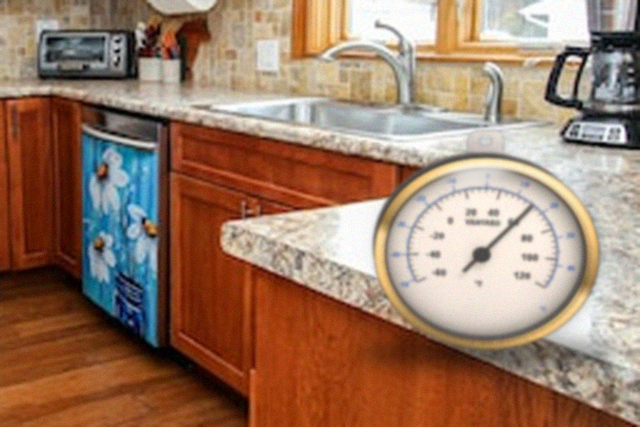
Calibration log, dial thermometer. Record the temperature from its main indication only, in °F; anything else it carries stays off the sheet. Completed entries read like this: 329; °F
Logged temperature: 60; °F
